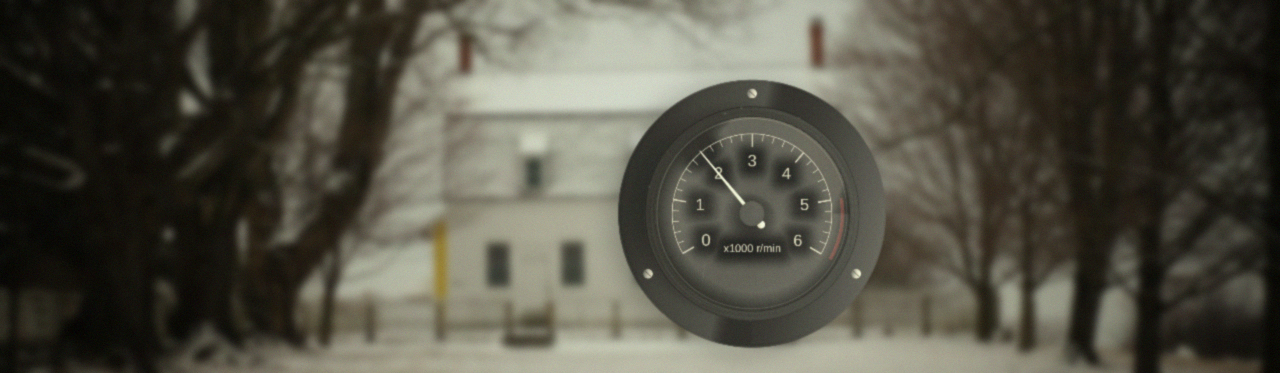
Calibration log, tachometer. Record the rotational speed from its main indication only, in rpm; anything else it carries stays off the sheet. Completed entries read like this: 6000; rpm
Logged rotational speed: 2000; rpm
